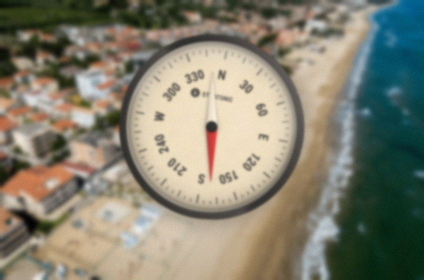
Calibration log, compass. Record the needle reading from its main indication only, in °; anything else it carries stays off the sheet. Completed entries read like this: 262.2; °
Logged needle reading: 170; °
